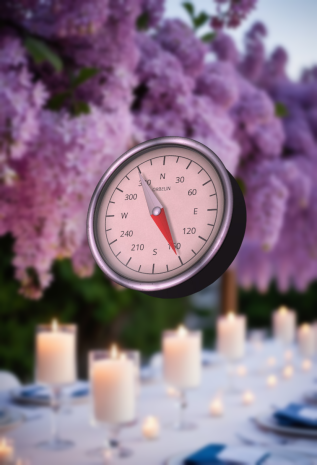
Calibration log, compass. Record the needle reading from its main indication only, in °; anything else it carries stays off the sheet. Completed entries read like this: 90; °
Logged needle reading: 150; °
